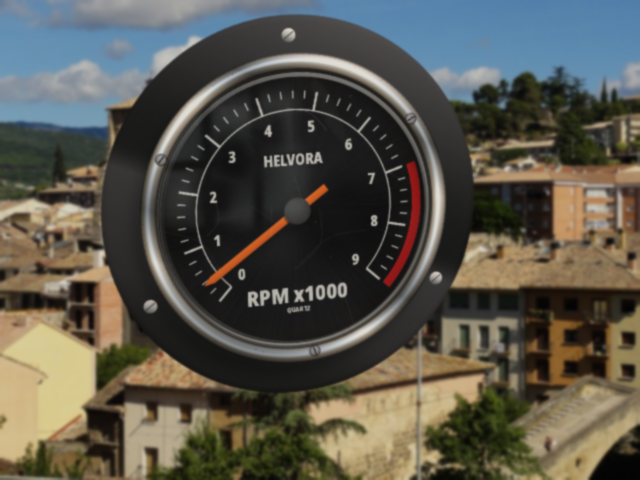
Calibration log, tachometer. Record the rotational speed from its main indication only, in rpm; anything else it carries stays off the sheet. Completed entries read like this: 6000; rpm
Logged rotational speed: 400; rpm
